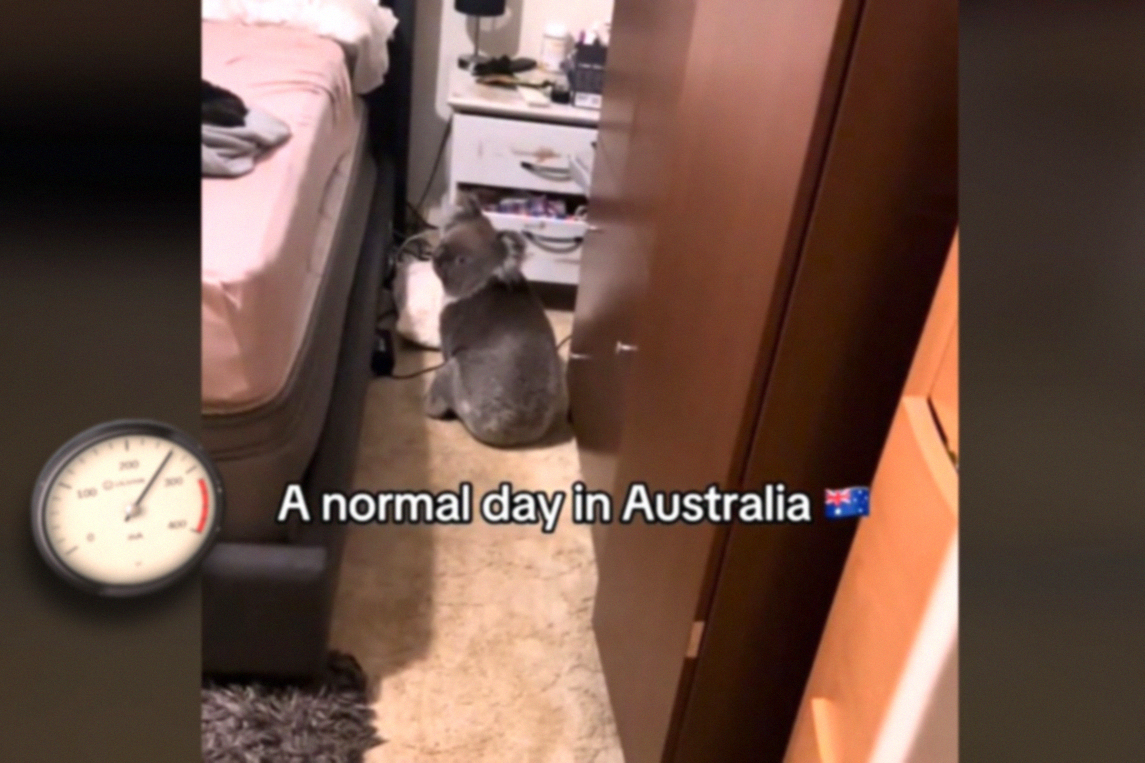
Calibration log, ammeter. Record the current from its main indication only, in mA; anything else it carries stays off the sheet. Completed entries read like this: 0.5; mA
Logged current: 260; mA
